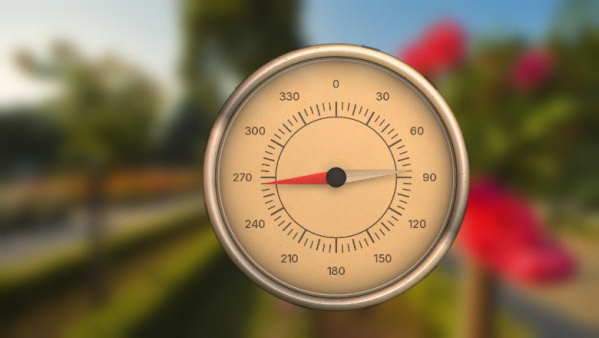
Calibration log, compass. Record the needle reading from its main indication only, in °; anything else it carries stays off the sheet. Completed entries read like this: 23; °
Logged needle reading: 265; °
